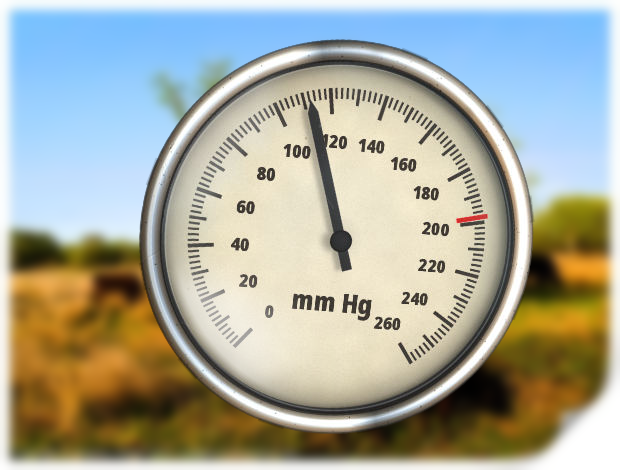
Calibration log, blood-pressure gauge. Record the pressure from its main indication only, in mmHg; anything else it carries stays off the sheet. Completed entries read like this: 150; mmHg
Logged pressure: 112; mmHg
